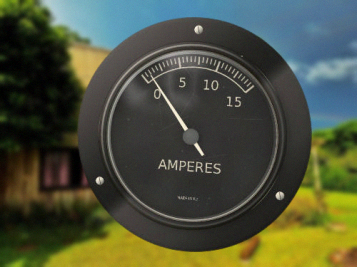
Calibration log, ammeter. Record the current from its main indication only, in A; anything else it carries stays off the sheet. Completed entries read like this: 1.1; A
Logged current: 1; A
